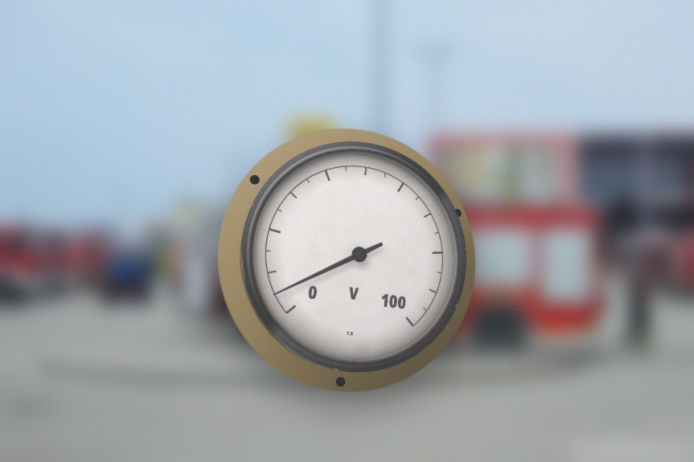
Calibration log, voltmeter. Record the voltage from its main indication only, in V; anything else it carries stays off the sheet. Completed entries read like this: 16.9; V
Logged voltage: 5; V
